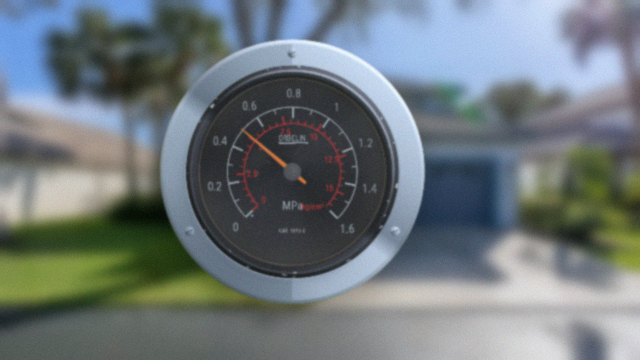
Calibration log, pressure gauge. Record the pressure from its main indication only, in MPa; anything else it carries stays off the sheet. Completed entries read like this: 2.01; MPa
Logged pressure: 0.5; MPa
